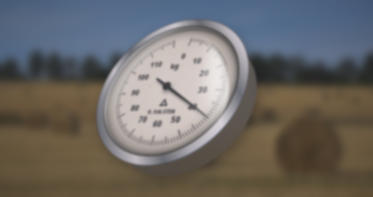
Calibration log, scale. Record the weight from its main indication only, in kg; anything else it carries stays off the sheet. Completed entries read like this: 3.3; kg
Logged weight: 40; kg
